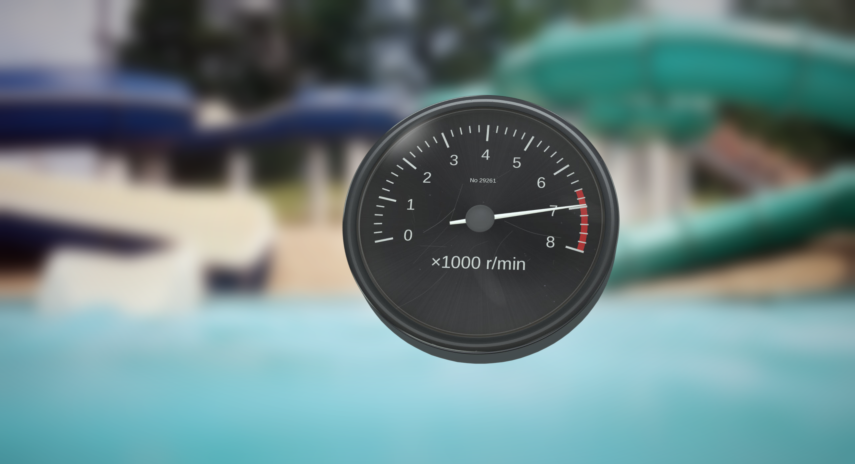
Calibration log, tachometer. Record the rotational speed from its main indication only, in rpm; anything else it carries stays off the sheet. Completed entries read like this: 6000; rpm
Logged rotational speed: 7000; rpm
